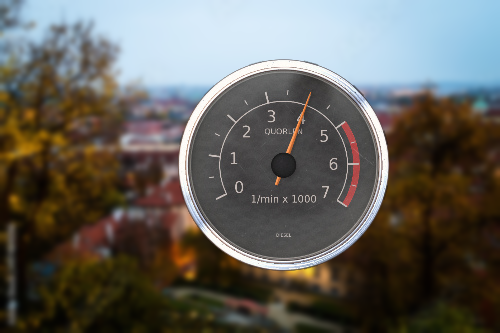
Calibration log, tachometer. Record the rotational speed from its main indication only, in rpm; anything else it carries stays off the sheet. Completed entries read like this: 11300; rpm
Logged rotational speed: 4000; rpm
